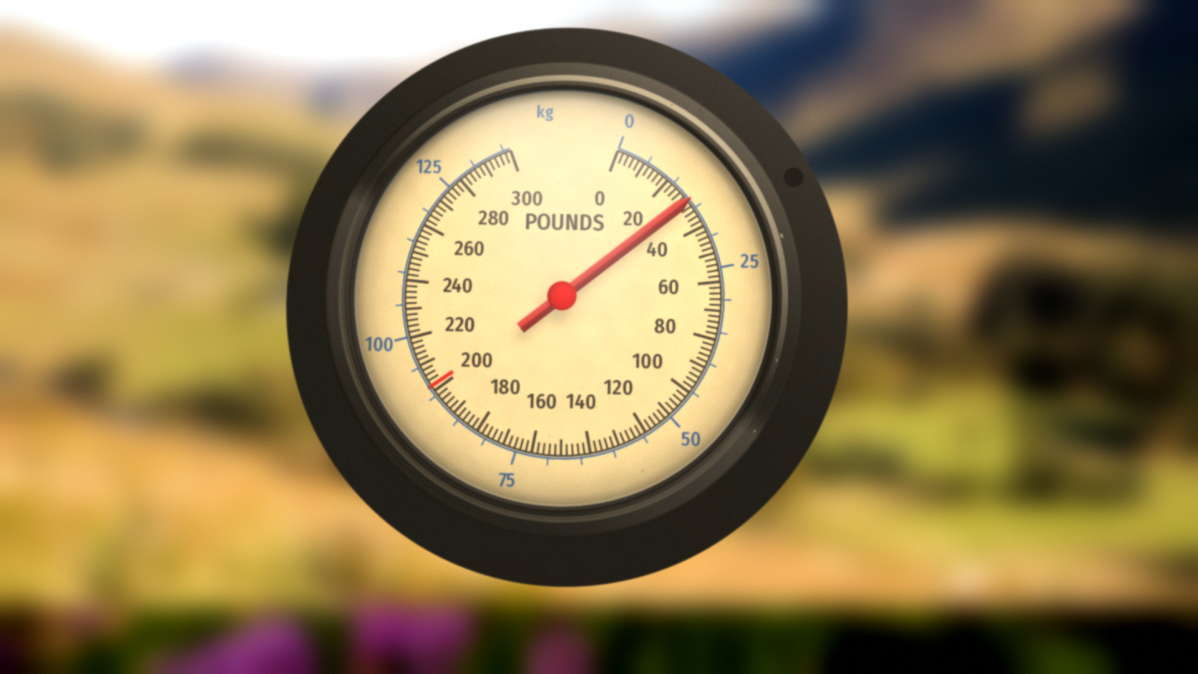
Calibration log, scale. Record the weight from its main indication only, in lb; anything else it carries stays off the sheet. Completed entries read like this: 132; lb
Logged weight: 30; lb
